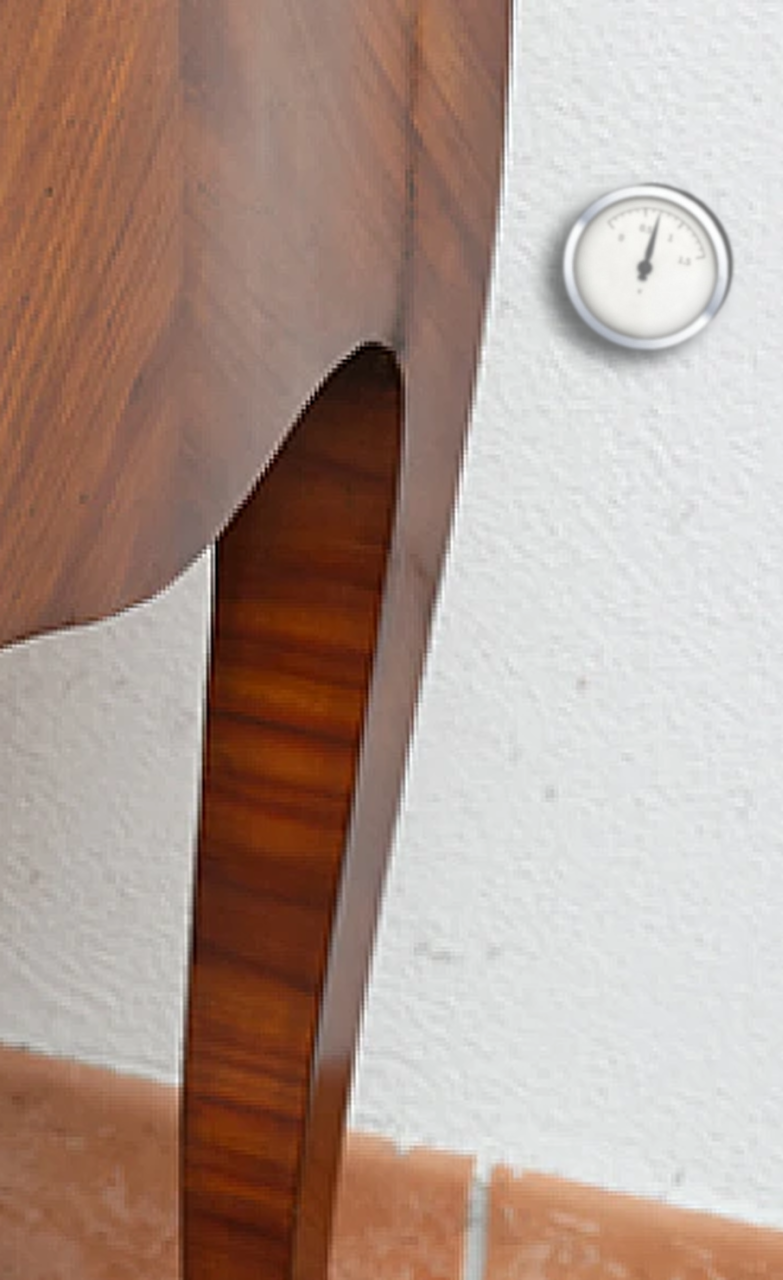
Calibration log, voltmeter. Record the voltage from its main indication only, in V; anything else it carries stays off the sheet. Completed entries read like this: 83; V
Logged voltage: 0.7; V
